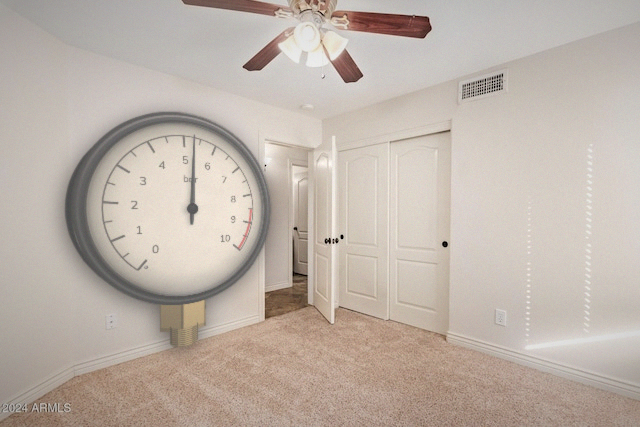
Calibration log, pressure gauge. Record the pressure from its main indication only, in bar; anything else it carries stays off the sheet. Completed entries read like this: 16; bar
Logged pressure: 5.25; bar
